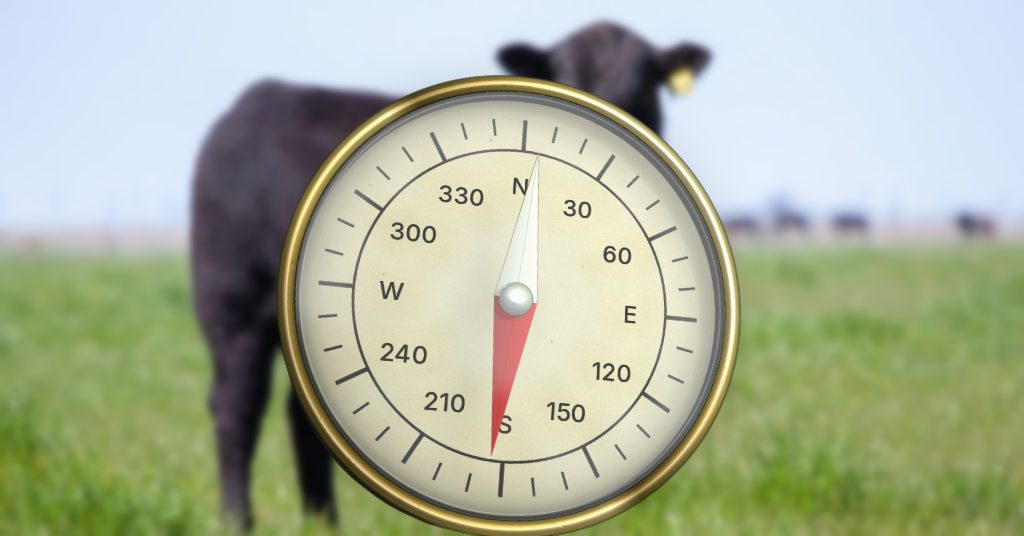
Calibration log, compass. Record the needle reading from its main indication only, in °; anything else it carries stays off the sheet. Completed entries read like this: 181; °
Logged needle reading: 185; °
